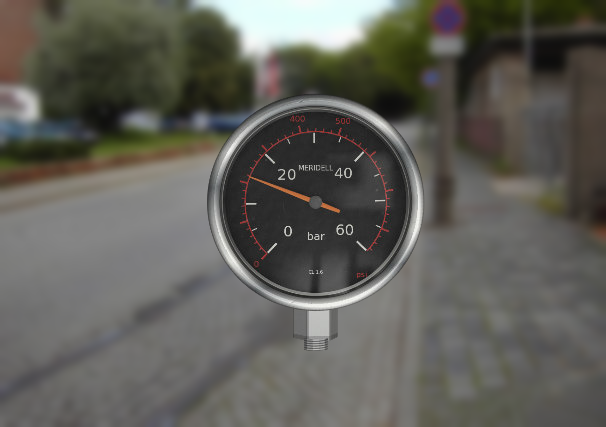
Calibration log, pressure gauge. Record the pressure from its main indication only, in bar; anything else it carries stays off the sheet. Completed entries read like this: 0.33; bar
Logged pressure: 15; bar
